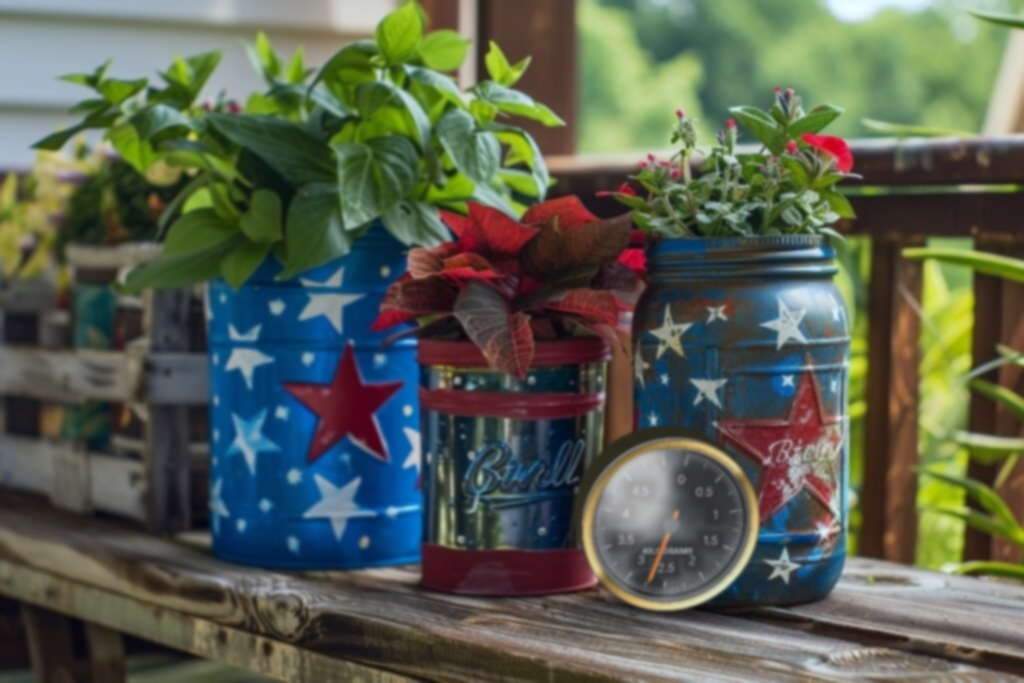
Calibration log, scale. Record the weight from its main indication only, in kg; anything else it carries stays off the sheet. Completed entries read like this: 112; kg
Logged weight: 2.75; kg
